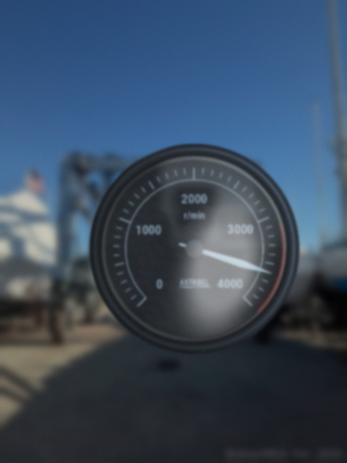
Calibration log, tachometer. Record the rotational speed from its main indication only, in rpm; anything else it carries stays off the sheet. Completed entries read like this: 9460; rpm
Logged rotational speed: 3600; rpm
